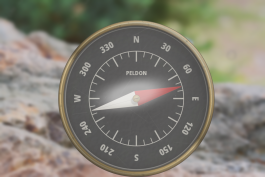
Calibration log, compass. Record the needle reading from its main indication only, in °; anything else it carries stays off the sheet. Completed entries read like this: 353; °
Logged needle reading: 75; °
